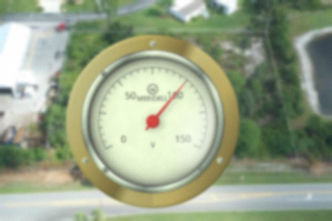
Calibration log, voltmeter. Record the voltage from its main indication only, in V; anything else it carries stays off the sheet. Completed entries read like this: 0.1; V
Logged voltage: 100; V
